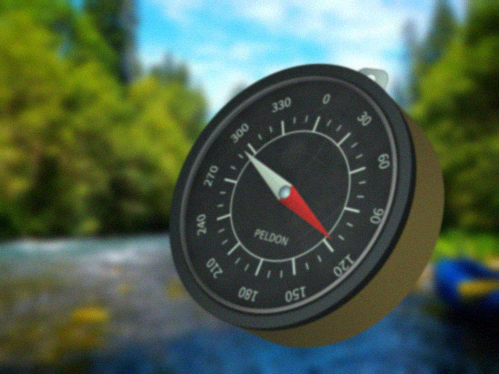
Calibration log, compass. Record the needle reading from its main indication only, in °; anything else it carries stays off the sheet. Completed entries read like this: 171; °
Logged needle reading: 115; °
